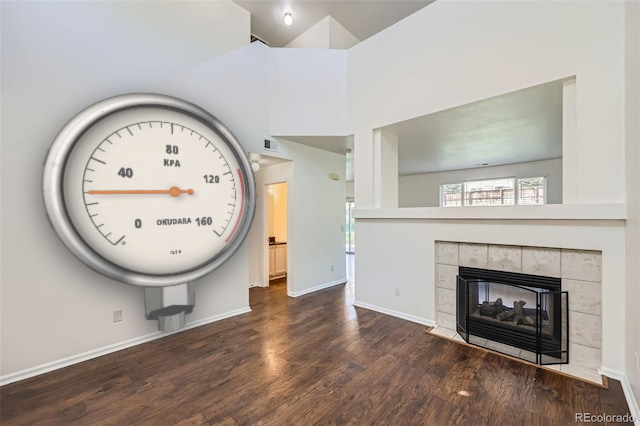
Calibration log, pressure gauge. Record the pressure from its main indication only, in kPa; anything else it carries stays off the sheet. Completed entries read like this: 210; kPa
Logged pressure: 25; kPa
